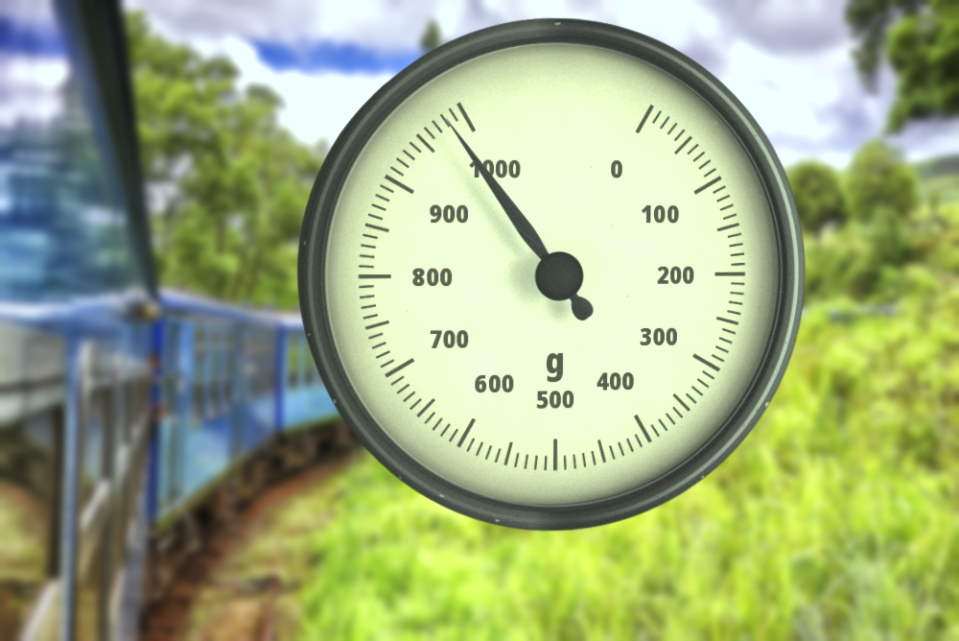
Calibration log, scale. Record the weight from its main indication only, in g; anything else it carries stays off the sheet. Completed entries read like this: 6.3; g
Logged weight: 980; g
